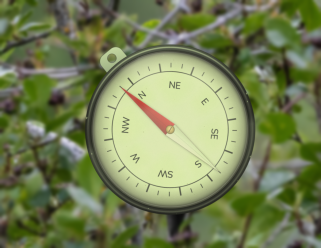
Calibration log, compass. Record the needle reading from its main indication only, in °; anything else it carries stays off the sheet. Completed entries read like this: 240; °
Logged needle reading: 350; °
